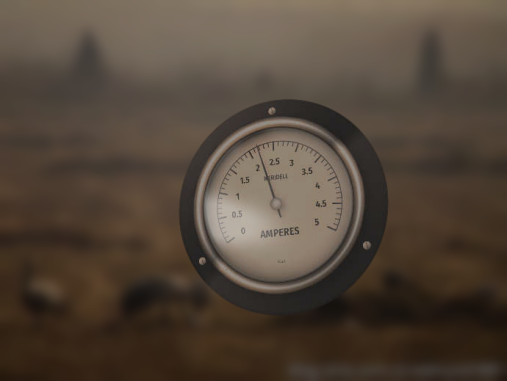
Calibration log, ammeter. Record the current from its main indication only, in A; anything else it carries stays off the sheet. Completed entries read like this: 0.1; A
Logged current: 2.2; A
